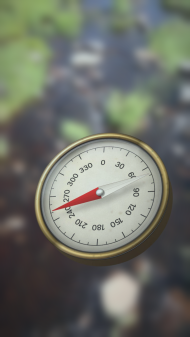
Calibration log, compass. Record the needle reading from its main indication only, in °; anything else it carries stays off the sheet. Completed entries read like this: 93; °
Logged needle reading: 250; °
